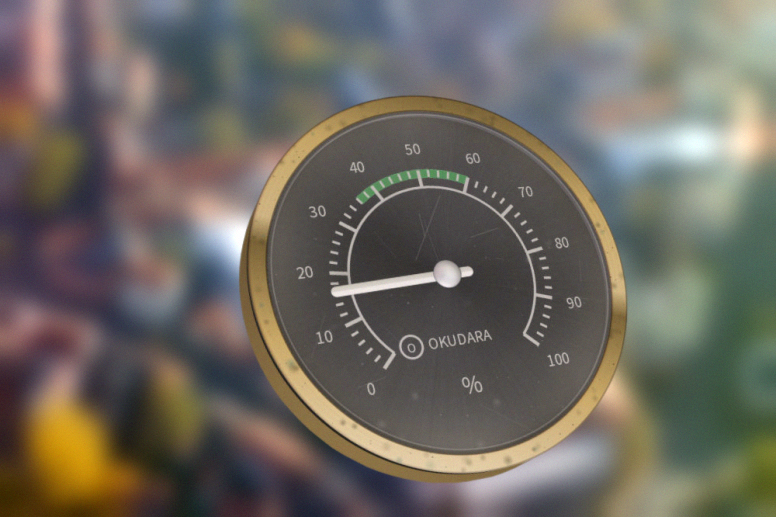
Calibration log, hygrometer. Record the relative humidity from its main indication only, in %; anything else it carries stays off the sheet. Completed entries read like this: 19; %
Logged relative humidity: 16; %
